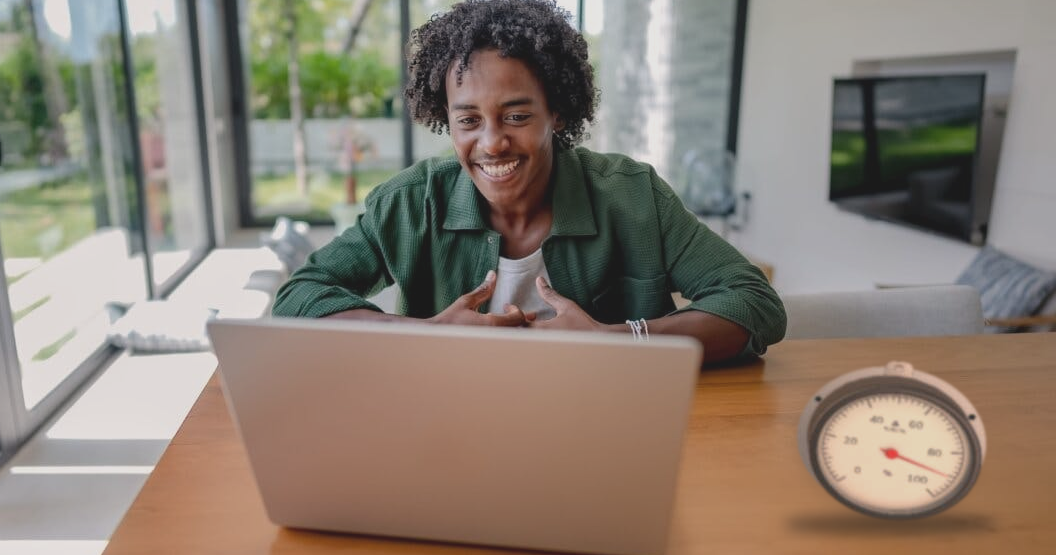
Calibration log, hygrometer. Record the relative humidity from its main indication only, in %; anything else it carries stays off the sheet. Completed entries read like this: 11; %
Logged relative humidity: 90; %
